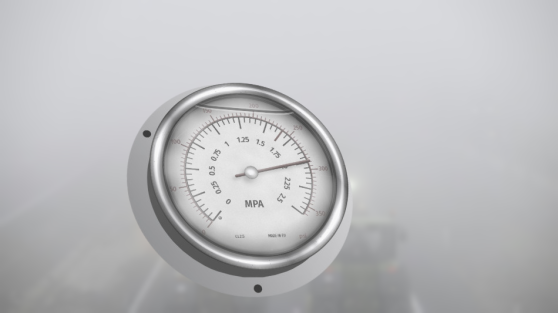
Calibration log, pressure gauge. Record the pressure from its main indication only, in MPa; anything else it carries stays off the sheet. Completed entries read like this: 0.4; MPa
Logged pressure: 2; MPa
